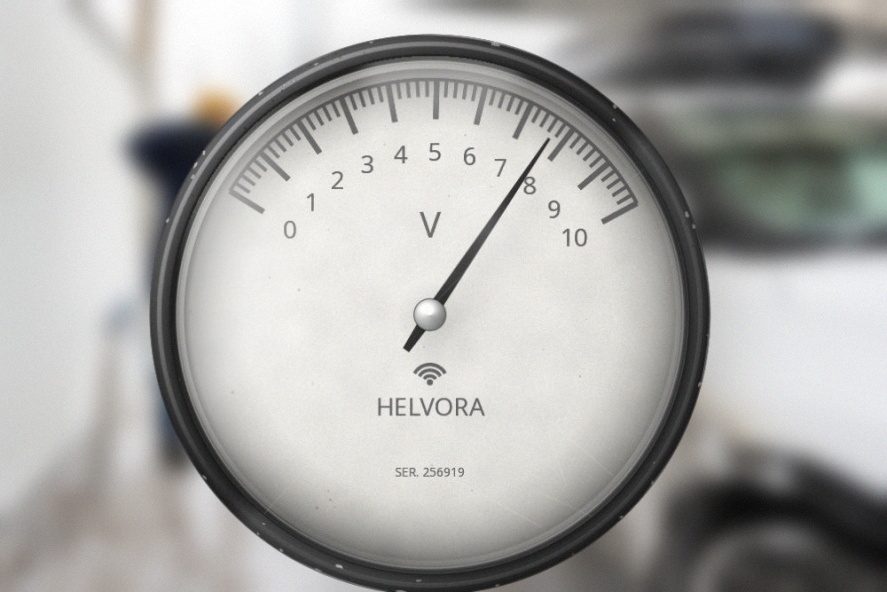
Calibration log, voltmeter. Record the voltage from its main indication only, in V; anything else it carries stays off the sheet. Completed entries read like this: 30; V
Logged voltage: 7.7; V
